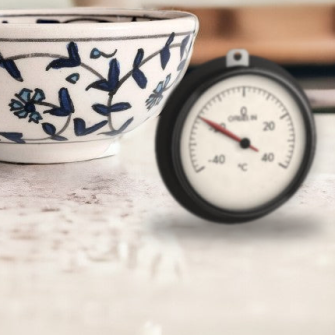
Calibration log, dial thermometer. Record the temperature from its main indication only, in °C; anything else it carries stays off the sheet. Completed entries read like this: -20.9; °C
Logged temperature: -20; °C
